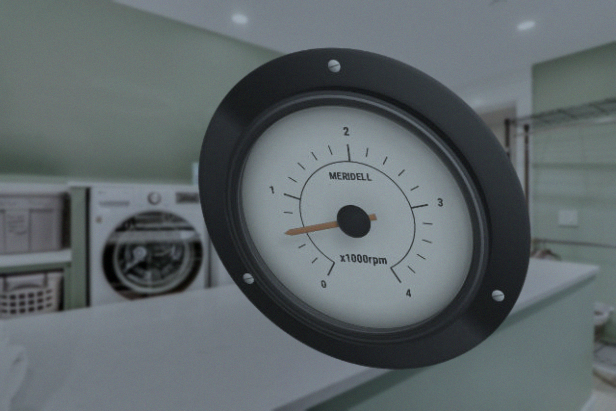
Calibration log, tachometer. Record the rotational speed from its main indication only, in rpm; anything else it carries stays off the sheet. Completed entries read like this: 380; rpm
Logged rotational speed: 600; rpm
